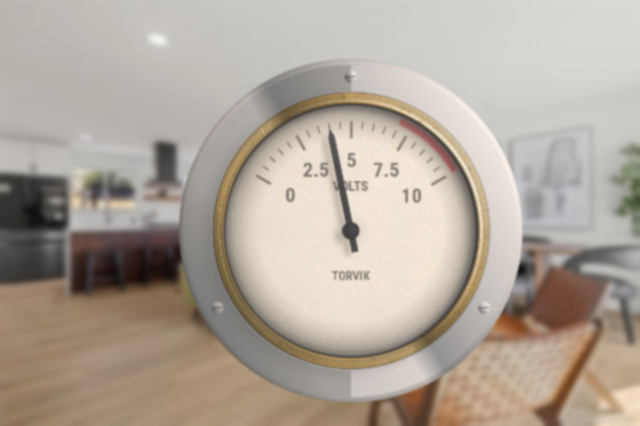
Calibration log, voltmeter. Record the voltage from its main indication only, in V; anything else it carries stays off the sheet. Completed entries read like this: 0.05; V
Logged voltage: 4; V
